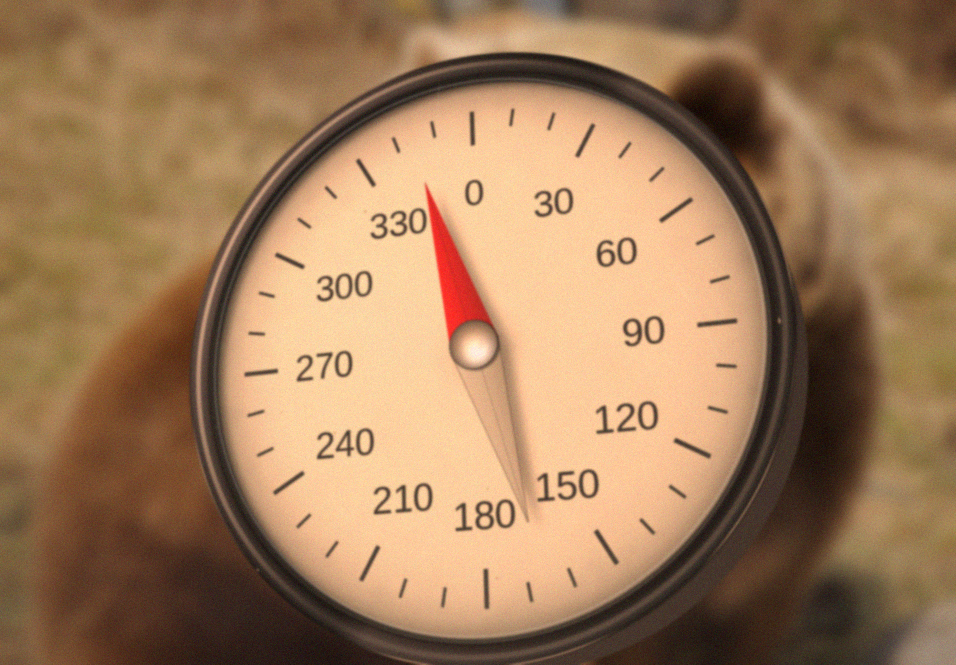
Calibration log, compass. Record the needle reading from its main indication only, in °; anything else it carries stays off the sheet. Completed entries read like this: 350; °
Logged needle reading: 345; °
